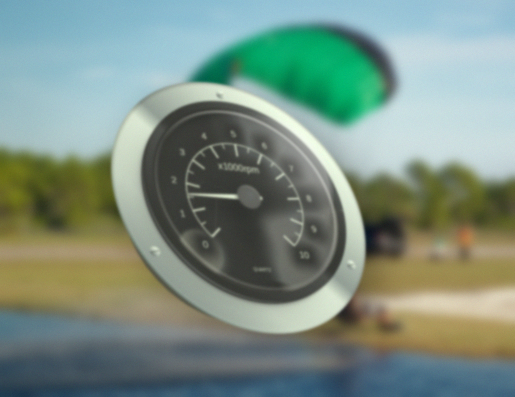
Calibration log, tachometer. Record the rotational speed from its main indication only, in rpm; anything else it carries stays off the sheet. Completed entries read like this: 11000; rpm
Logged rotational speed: 1500; rpm
